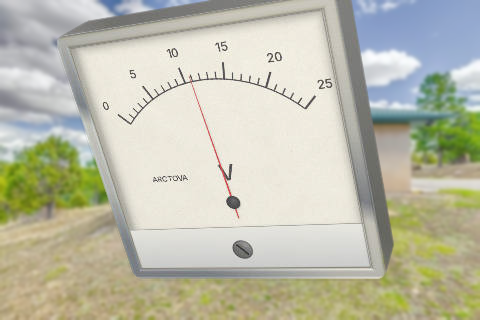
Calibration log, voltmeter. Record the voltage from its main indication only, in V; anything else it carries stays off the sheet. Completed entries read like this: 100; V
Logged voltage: 11; V
